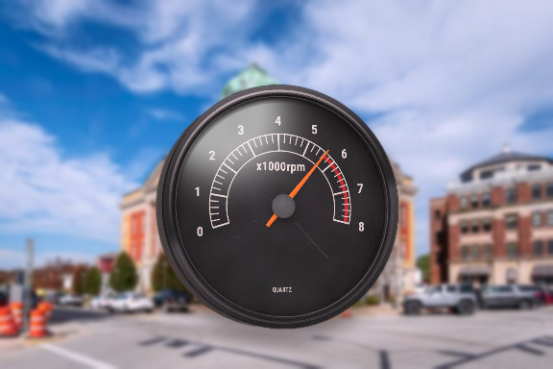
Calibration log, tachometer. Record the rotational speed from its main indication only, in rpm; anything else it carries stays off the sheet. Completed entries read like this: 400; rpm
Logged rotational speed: 5600; rpm
